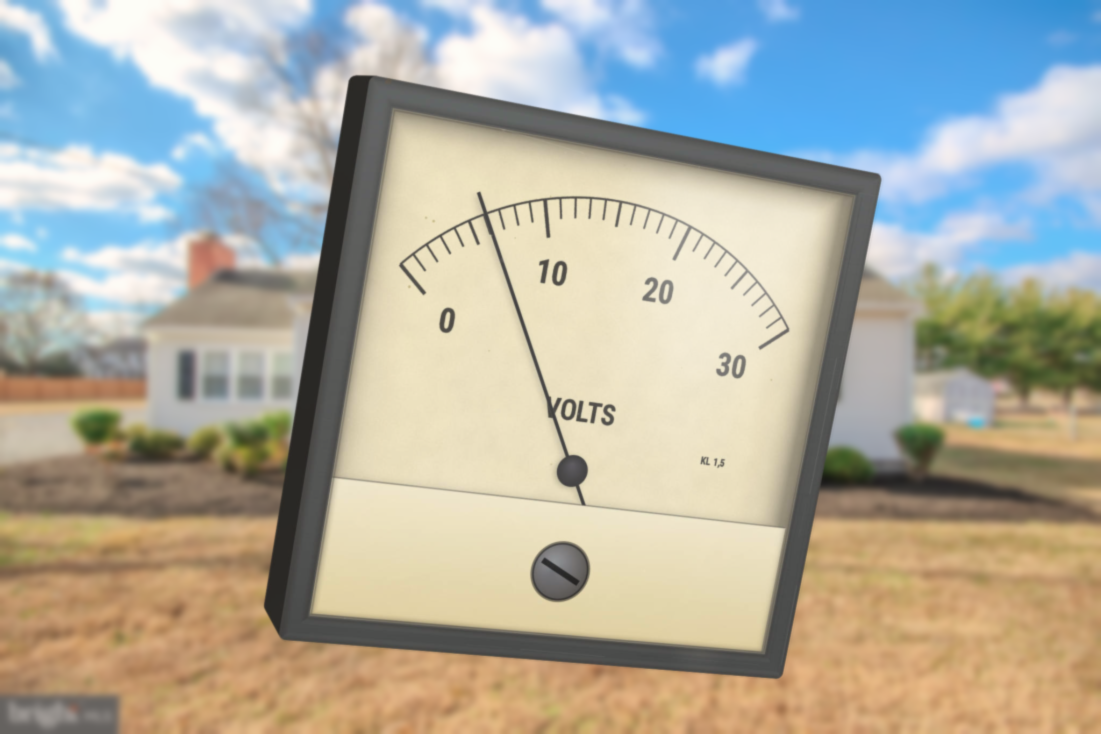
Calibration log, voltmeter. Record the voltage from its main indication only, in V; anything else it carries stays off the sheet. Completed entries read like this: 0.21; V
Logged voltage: 6; V
